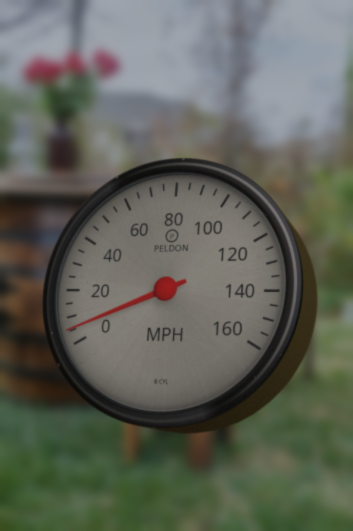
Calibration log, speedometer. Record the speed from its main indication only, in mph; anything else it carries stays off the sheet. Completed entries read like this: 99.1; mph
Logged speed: 5; mph
